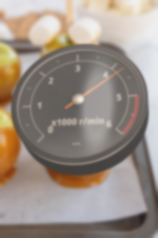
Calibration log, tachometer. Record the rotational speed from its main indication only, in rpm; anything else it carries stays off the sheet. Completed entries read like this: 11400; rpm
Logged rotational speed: 4250; rpm
